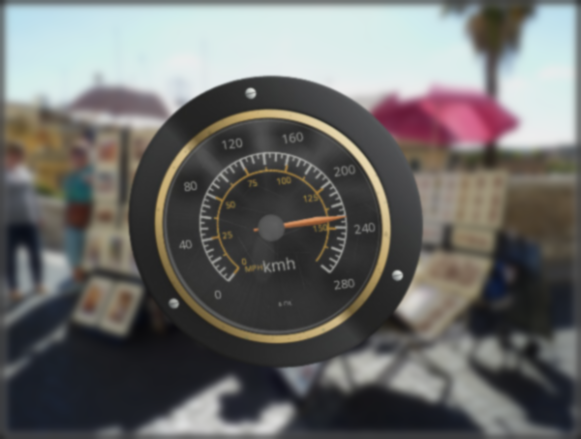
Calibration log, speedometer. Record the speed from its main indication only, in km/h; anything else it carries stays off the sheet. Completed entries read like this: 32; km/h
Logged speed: 230; km/h
